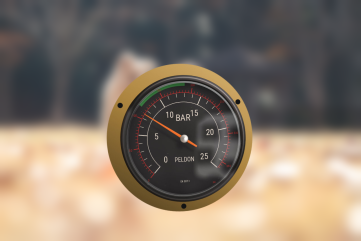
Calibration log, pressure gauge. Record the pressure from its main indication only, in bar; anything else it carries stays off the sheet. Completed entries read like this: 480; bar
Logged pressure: 7.5; bar
